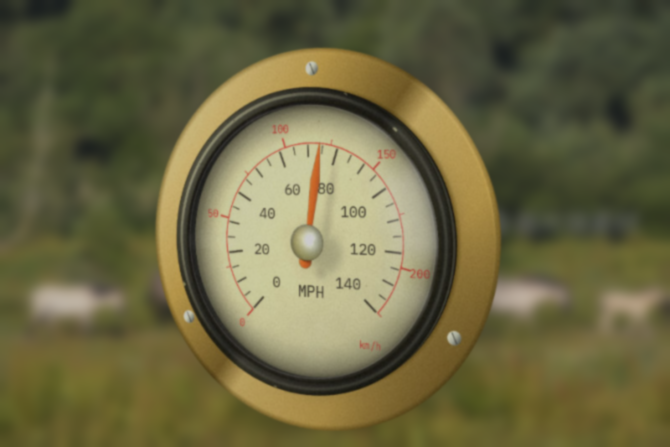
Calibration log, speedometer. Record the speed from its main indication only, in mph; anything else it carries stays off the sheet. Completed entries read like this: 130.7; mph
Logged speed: 75; mph
